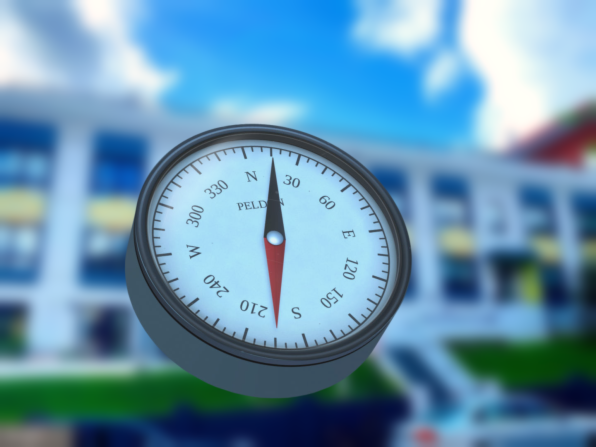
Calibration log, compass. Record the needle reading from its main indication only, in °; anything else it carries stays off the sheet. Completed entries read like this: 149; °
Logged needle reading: 195; °
